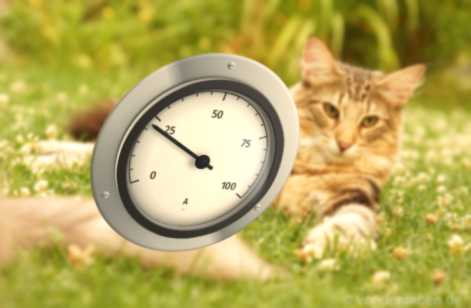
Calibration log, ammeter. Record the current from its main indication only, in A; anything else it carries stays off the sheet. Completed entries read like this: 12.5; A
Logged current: 22.5; A
